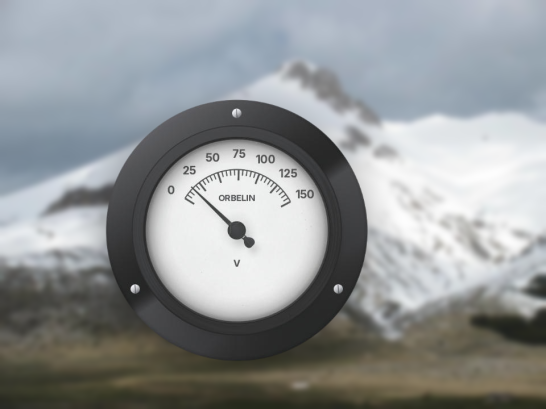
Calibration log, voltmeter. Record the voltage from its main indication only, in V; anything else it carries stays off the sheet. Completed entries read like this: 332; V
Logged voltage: 15; V
